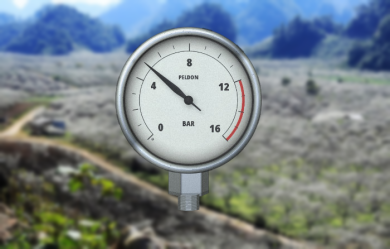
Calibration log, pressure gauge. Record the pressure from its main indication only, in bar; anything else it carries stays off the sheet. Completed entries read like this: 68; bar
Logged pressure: 5; bar
